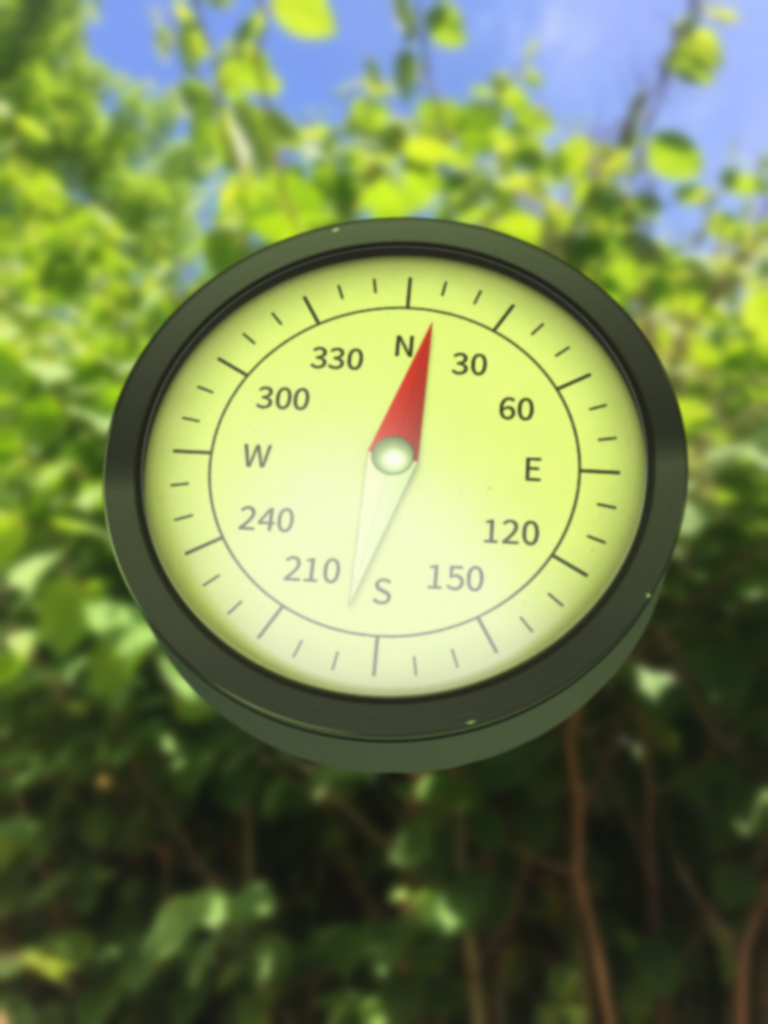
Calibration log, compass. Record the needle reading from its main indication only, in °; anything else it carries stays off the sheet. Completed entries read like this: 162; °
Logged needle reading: 10; °
